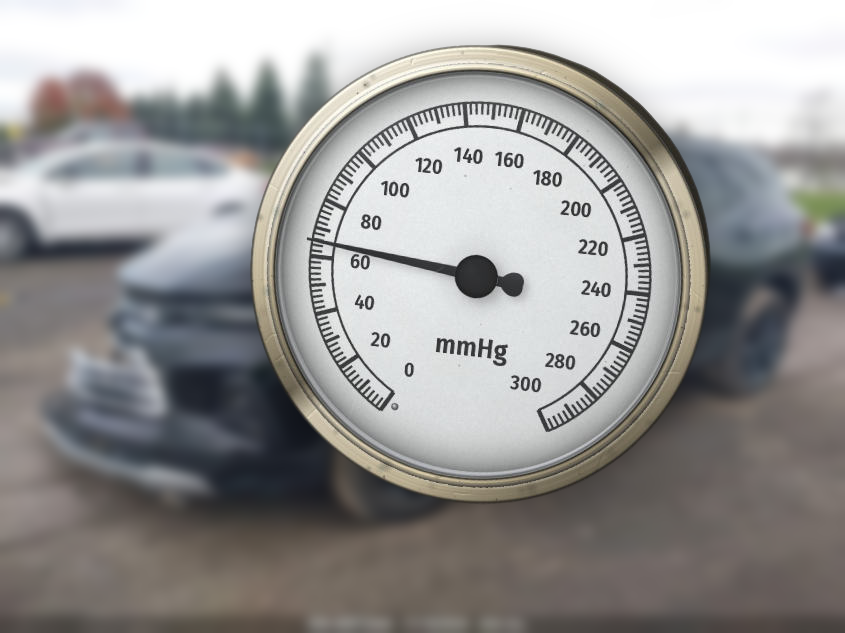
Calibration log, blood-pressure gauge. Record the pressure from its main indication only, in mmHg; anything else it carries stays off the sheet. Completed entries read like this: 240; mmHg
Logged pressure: 66; mmHg
